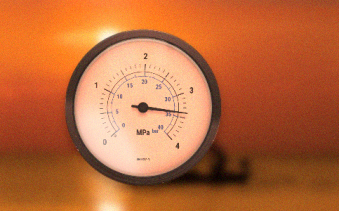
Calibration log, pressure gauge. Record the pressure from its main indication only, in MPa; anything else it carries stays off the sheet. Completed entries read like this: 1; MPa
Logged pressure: 3.4; MPa
